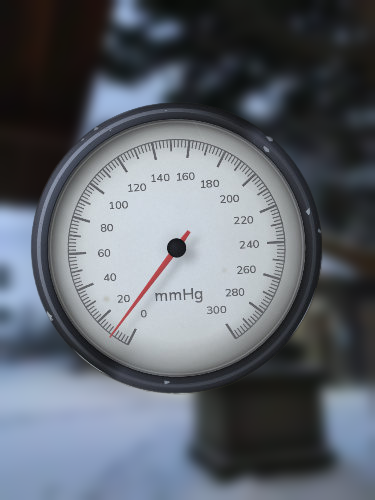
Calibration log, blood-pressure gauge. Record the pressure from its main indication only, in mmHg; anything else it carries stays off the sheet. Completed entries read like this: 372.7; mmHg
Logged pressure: 10; mmHg
